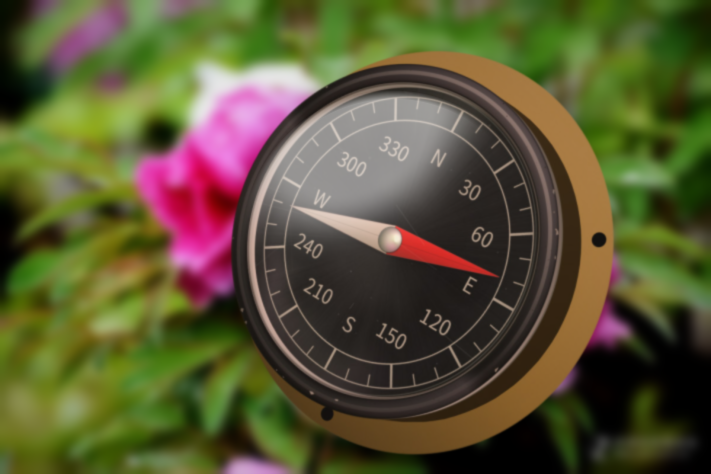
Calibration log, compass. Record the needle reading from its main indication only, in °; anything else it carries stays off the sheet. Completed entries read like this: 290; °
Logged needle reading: 80; °
